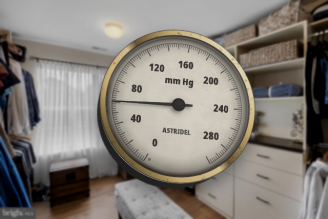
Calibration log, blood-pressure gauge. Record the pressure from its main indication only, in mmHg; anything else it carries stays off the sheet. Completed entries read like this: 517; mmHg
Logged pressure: 60; mmHg
